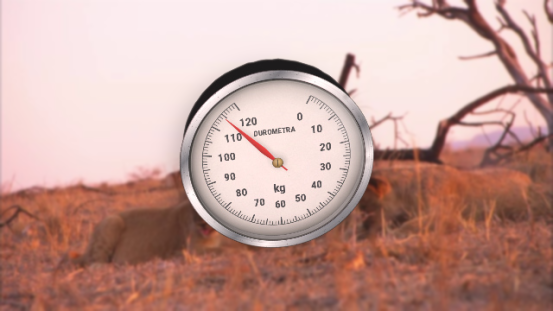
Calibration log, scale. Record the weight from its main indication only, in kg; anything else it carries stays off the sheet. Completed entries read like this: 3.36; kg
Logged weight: 115; kg
